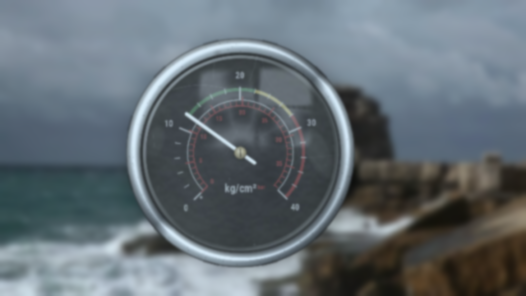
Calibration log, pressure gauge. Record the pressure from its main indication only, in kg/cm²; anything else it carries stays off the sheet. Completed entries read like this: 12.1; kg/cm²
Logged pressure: 12; kg/cm²
